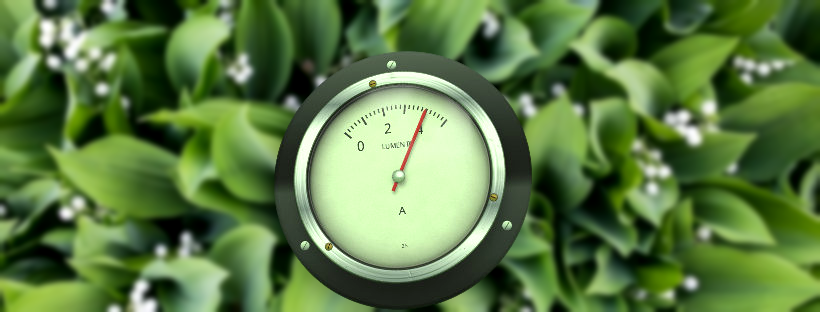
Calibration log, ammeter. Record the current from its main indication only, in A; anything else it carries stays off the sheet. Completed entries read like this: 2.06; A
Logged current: 4; A
